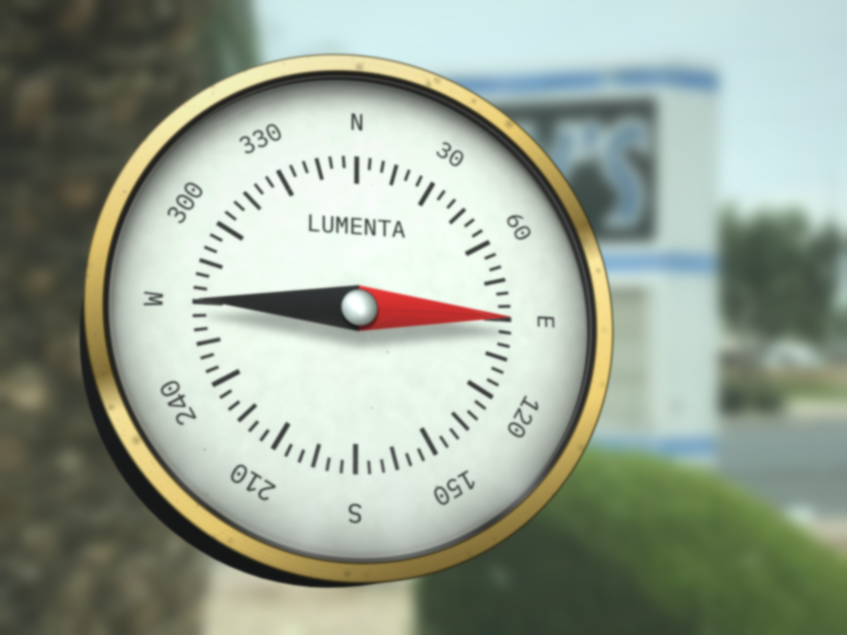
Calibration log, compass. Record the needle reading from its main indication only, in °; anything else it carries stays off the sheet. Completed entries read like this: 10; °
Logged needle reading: 90; °
